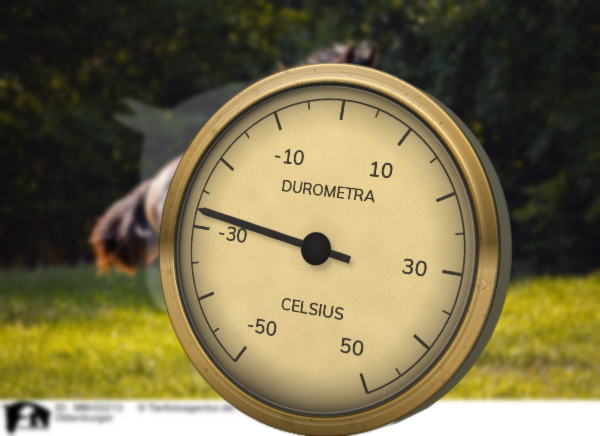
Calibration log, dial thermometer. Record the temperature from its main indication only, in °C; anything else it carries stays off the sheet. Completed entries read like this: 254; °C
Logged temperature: -27.5; °C
